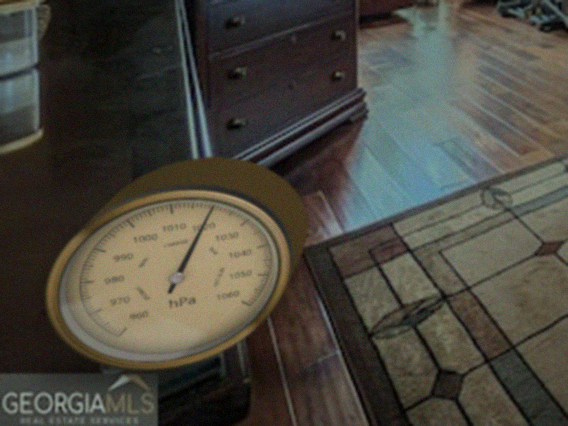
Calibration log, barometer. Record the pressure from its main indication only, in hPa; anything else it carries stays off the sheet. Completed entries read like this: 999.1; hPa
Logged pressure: 1020; hPa
